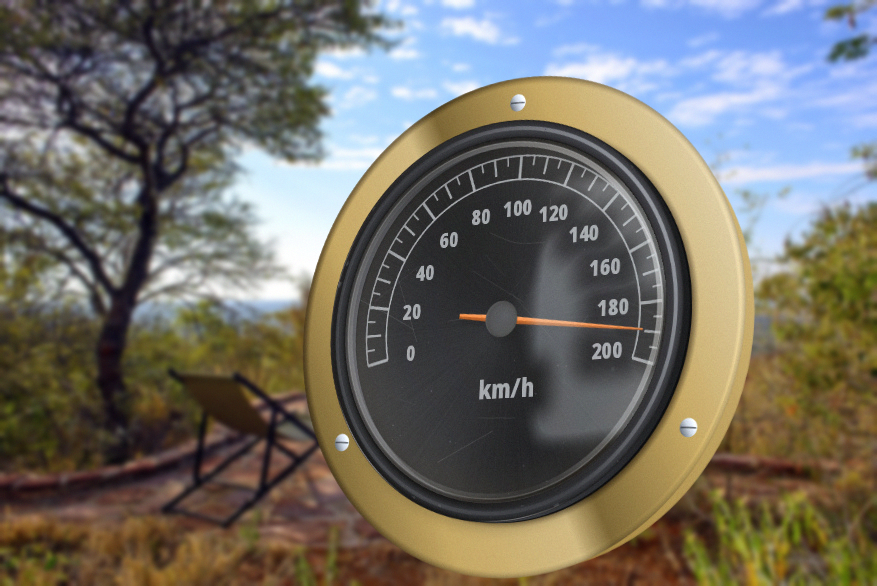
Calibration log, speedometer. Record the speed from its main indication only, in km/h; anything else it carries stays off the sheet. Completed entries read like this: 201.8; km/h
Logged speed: 190; km/h
